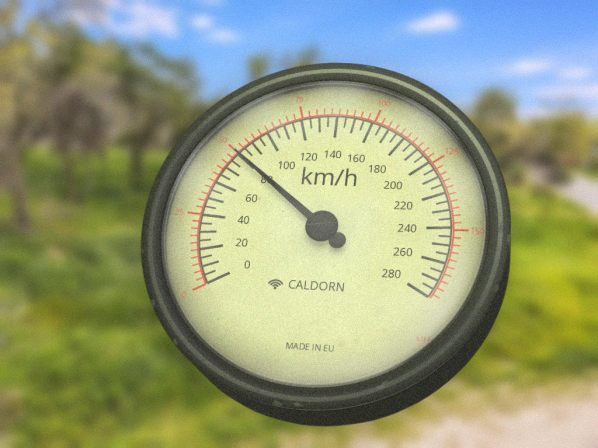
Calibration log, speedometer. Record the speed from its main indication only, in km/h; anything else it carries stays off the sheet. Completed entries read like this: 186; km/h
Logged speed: 80; km/h
